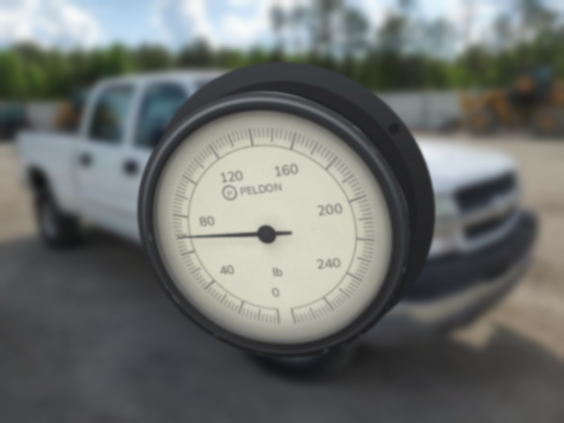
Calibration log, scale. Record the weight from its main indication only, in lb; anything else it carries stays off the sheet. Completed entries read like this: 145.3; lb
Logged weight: 70; lb
